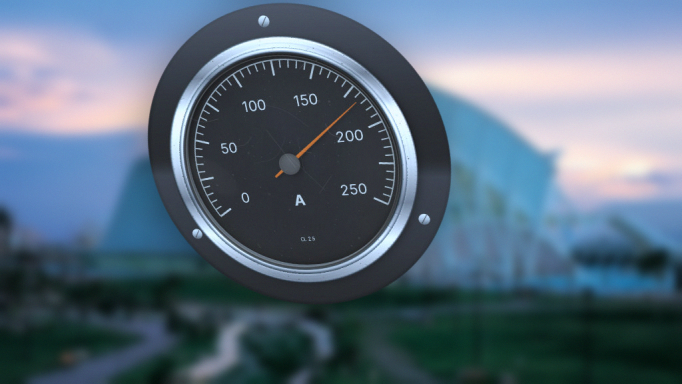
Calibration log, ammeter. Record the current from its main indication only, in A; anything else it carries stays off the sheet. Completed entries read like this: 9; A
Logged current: 182.5; A
